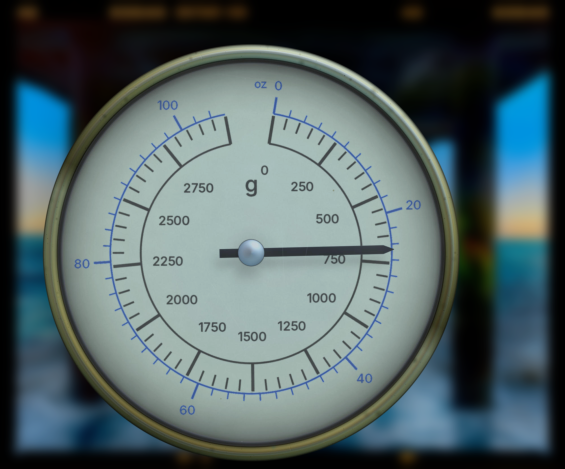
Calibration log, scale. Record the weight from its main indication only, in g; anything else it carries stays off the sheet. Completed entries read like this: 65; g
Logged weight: 700; g
